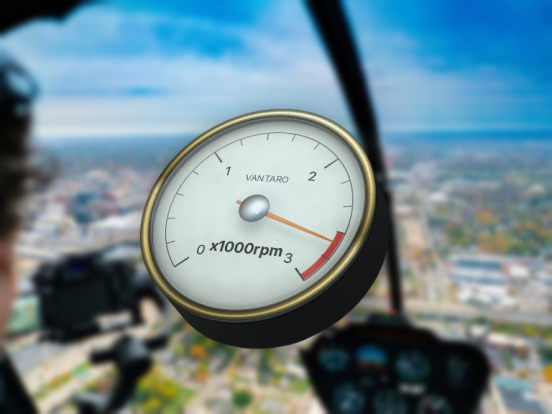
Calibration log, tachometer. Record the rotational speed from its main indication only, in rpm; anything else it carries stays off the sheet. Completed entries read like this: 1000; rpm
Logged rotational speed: 2700; rpm
